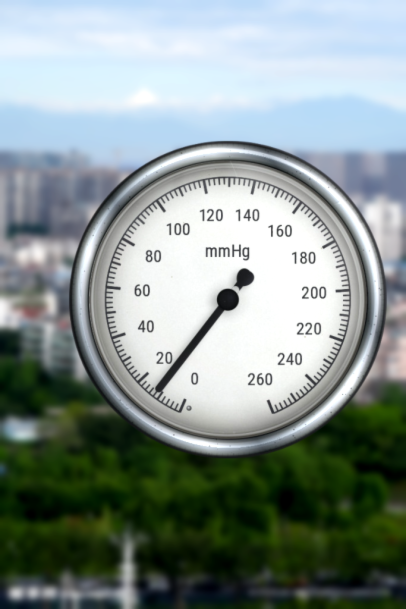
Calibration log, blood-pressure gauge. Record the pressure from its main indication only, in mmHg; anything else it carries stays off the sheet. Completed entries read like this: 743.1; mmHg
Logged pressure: 12; mmHg
